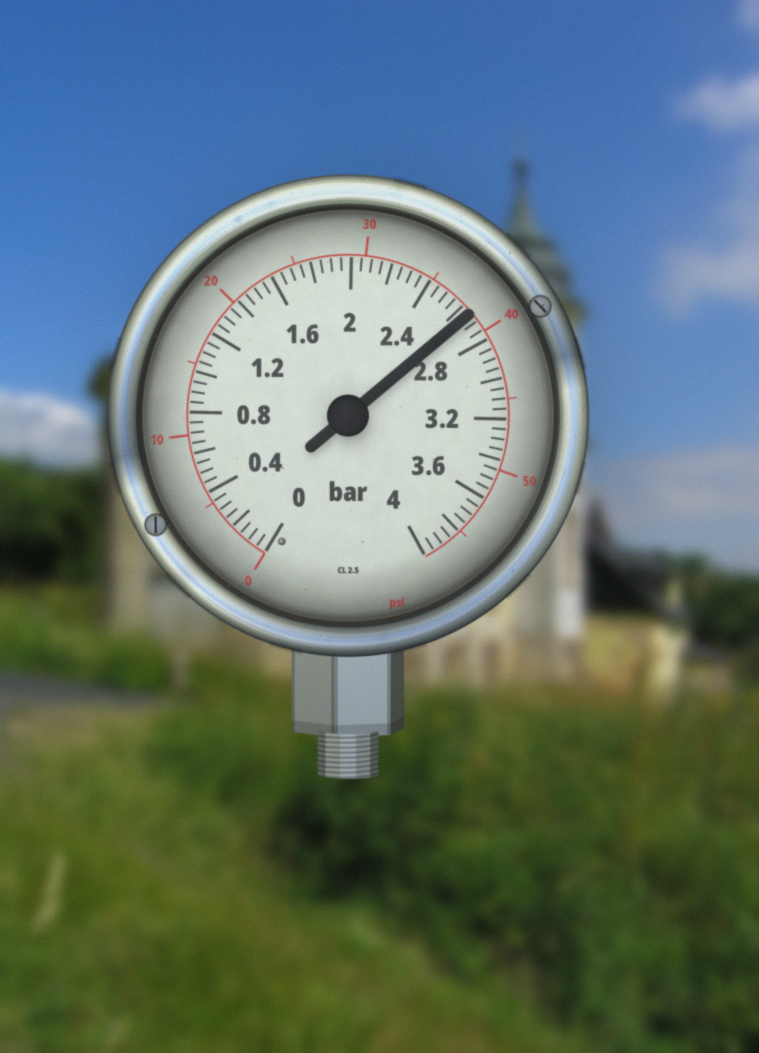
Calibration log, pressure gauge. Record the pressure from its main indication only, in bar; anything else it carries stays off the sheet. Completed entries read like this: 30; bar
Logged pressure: 2.65; bar
